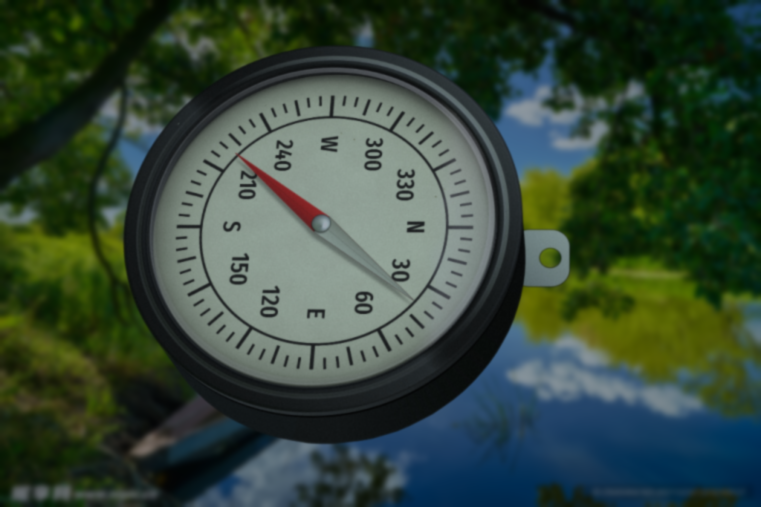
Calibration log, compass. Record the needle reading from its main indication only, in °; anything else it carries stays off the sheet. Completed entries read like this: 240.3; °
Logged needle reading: 220; °
